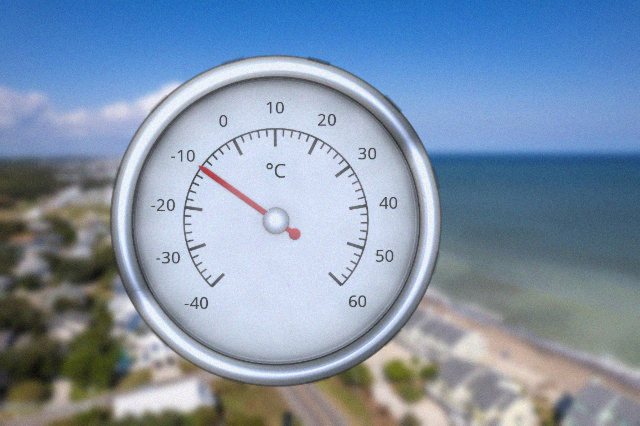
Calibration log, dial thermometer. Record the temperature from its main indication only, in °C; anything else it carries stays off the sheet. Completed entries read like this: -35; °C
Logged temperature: -10; °C
